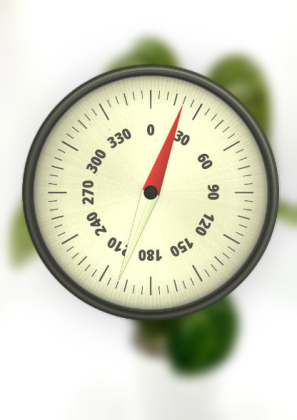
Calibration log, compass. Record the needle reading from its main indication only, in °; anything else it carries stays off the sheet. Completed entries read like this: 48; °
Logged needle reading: 20; °
